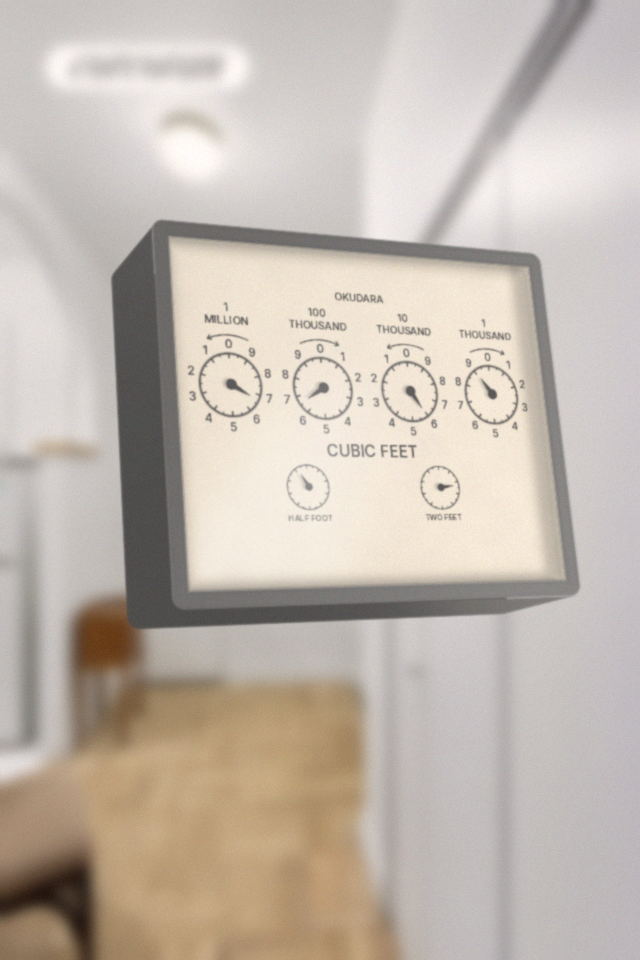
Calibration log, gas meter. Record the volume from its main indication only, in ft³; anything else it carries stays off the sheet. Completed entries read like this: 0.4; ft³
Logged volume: 665900; ft³
